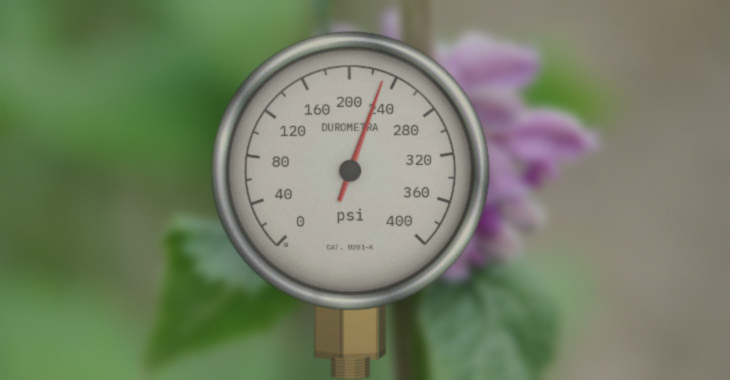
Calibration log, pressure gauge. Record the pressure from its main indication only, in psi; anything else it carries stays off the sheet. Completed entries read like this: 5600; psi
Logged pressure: 230; psi
